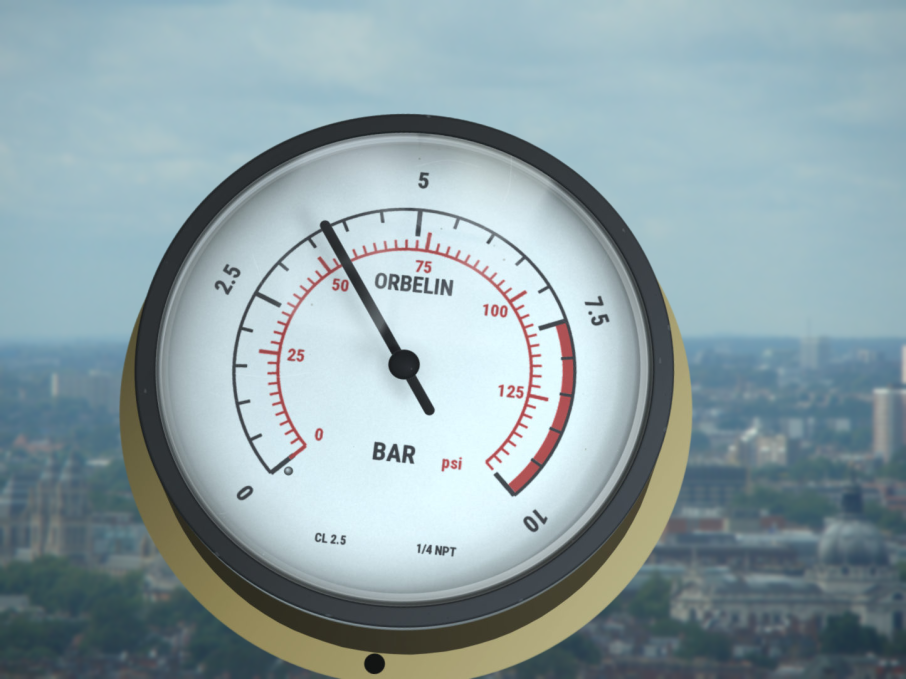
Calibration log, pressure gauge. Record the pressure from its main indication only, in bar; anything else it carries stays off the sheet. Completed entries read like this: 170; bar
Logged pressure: 3.75; bar
